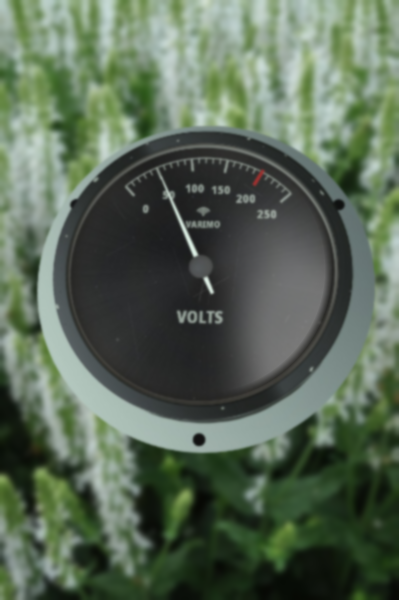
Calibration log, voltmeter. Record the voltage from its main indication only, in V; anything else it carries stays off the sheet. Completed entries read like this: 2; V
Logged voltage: 50; V
